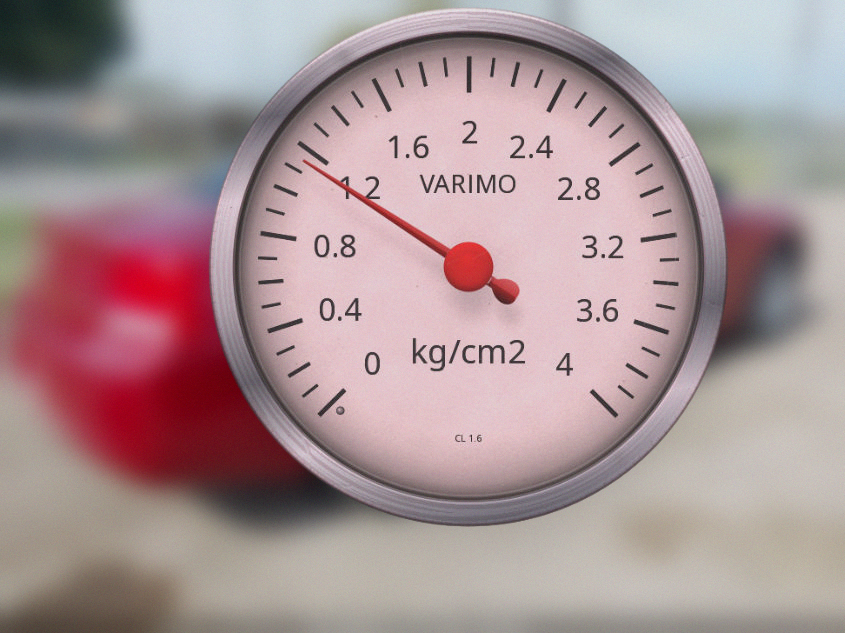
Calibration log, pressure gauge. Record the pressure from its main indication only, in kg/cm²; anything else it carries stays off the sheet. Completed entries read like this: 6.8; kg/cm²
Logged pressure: 1.15; kg/cm²
